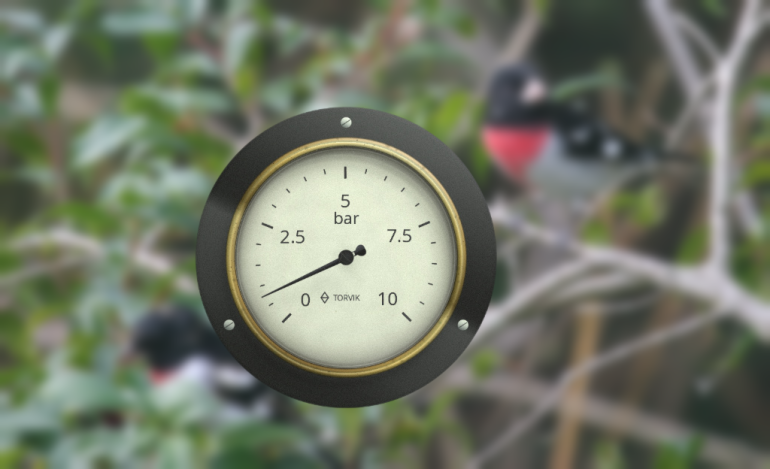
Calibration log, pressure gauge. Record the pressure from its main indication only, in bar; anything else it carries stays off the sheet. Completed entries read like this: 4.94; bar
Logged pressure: 0.75; bar
